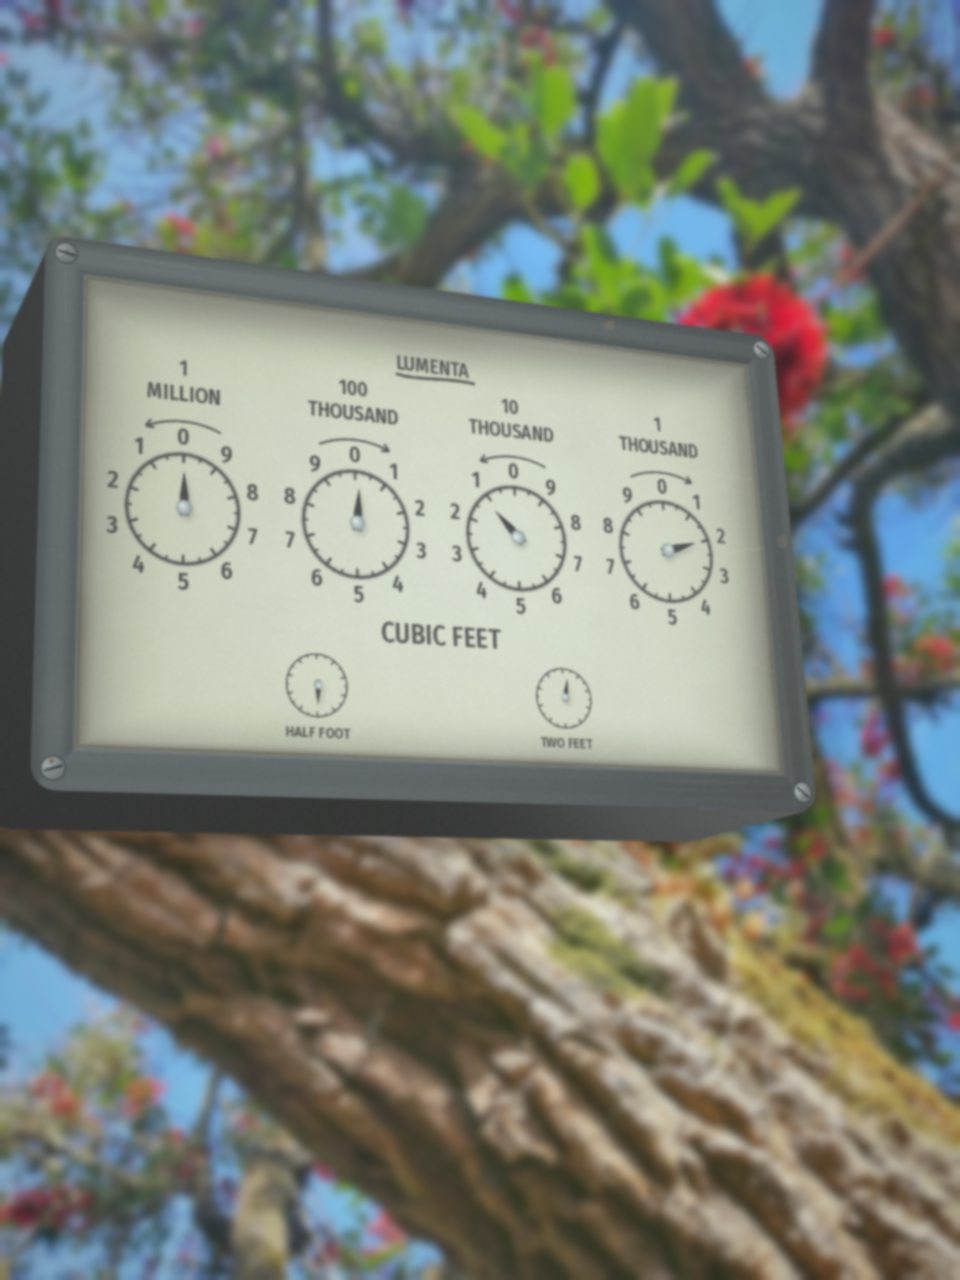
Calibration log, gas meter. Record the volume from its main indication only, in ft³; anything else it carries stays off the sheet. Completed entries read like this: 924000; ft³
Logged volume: 1200; ft³
